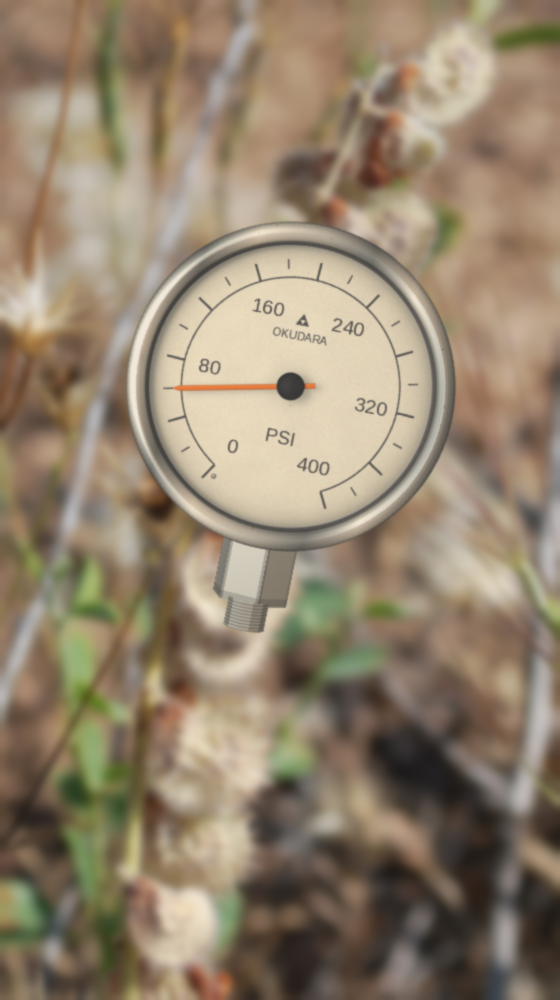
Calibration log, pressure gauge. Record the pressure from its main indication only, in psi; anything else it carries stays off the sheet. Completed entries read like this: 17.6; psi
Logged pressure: 60; psi
